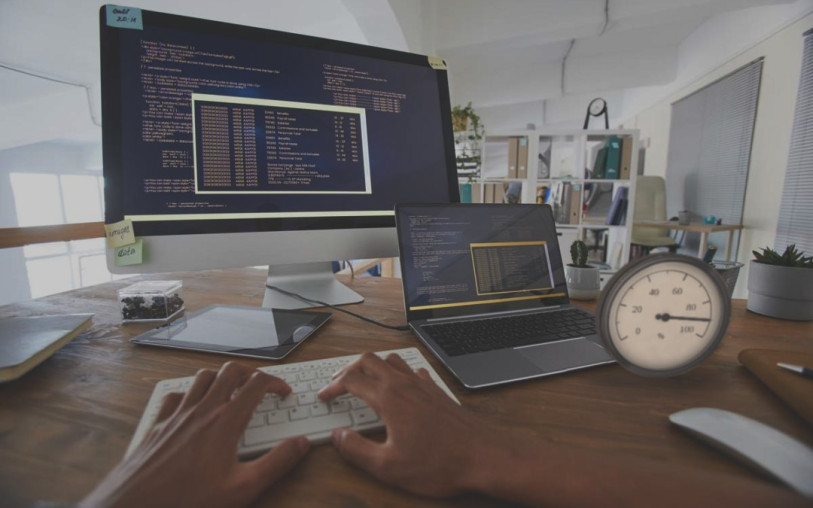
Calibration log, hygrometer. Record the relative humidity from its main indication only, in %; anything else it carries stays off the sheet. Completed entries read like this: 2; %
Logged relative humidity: 90; %
